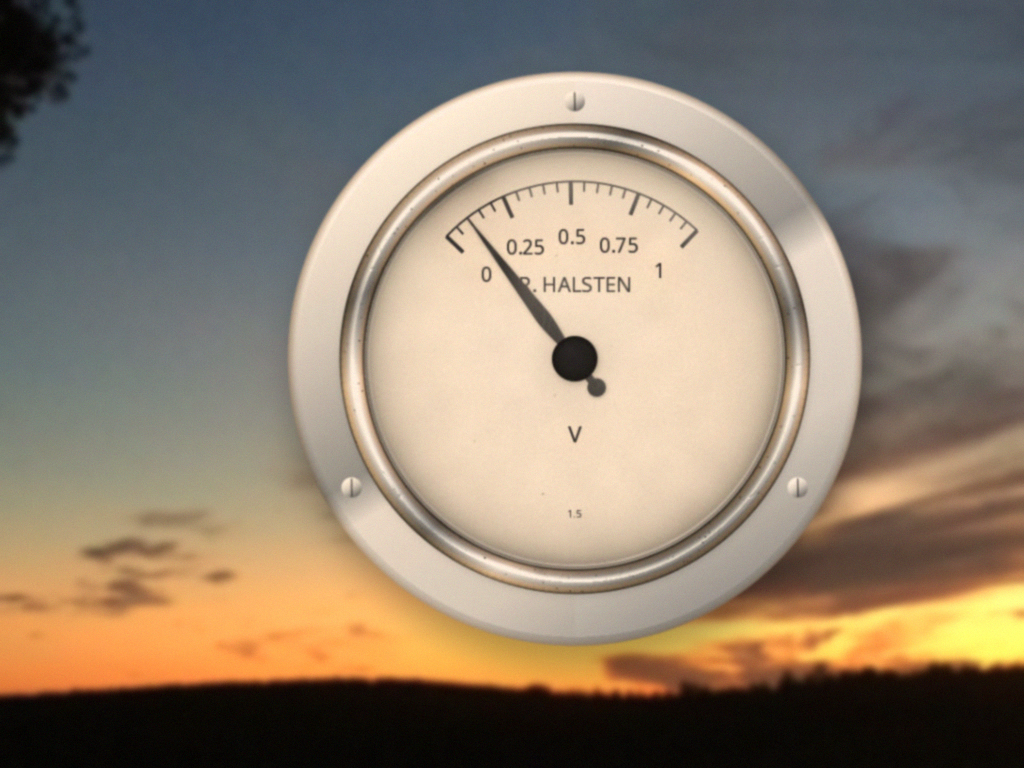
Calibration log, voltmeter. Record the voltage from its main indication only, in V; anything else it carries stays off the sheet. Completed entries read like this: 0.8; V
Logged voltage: 0.1; V
